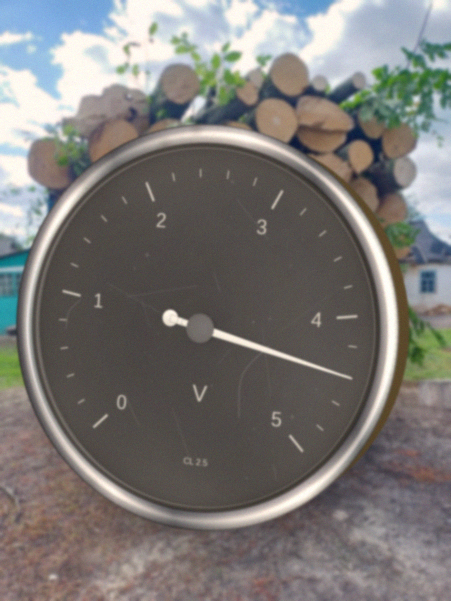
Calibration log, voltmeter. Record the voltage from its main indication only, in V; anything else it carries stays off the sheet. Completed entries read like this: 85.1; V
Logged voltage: 4.4; V
